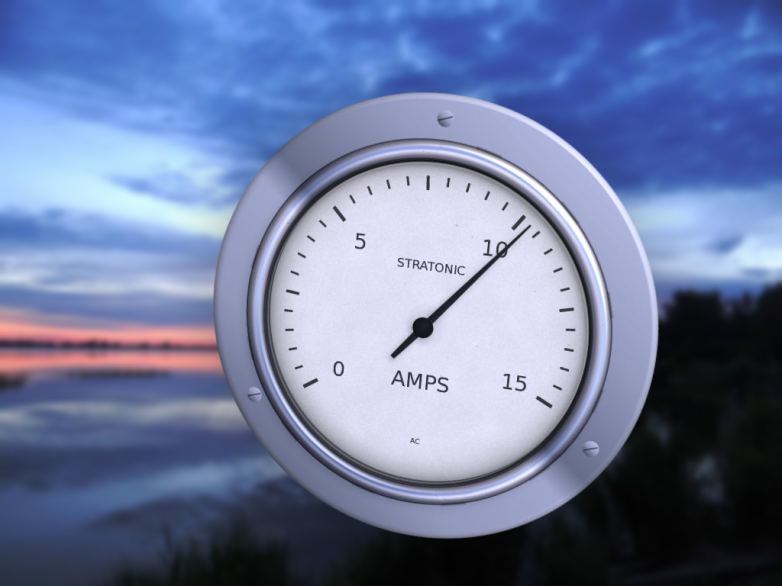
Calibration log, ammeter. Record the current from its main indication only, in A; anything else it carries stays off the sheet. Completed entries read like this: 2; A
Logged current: 10.25; A
